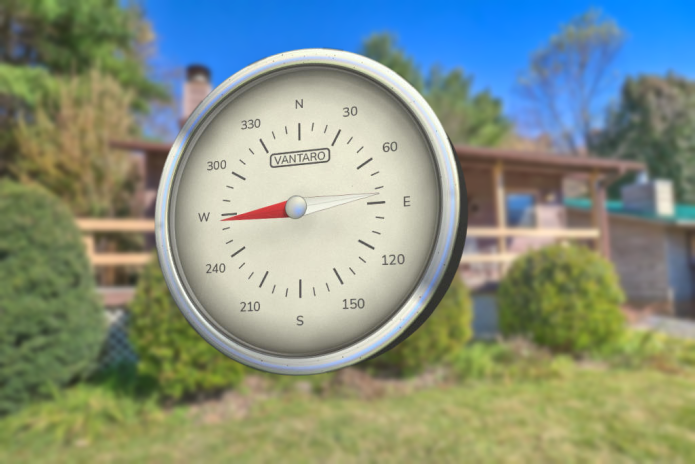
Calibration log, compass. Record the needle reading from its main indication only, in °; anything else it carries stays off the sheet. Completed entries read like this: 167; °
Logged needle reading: 265; °
